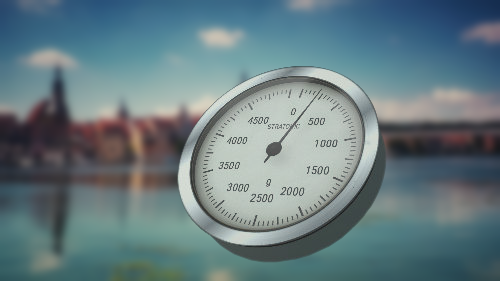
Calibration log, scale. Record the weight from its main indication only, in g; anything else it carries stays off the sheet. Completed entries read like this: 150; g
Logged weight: 250; g
